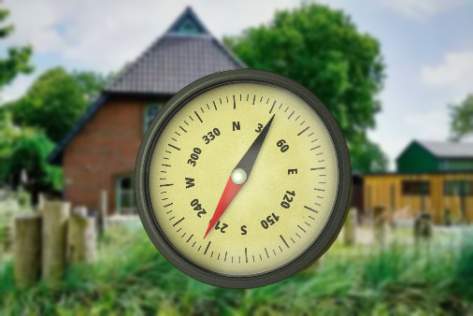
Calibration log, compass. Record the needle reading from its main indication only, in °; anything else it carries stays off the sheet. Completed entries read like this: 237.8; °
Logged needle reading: 215; °
